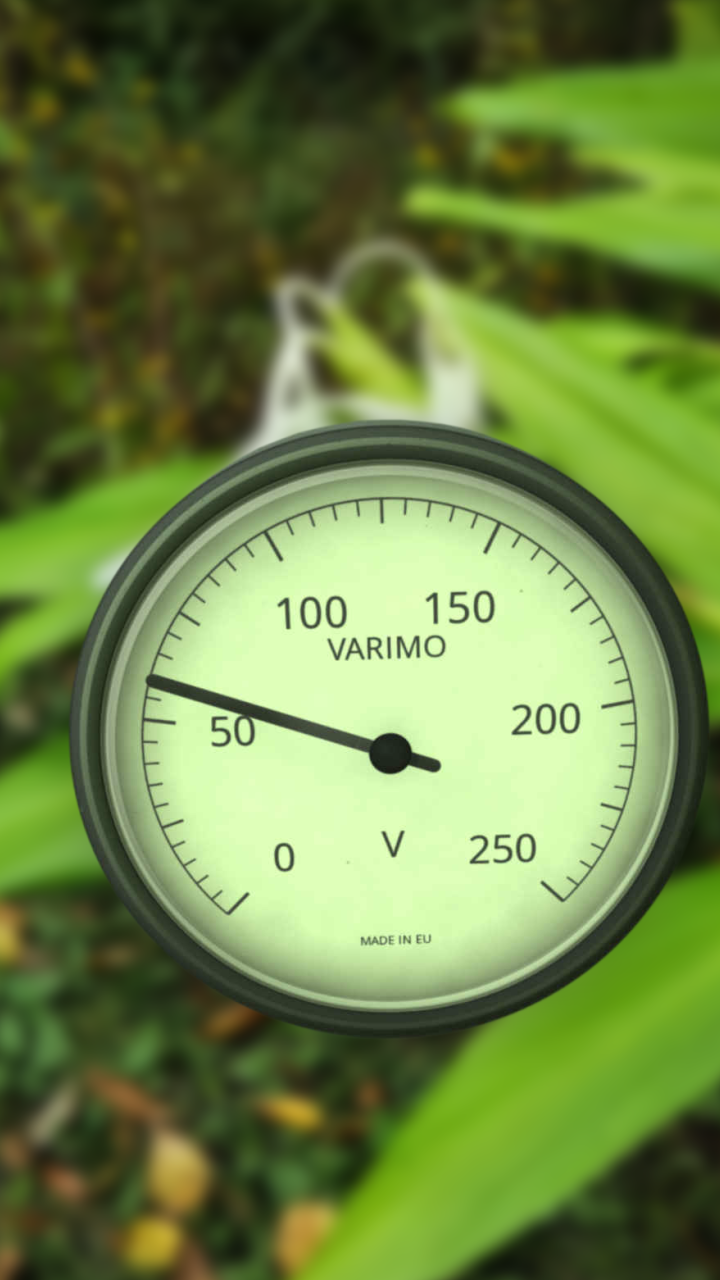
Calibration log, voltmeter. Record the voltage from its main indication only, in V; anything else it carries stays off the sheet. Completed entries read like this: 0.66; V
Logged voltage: 60; V
